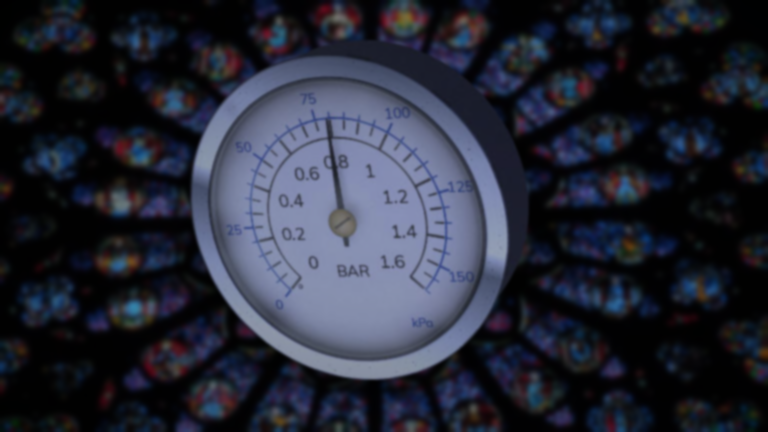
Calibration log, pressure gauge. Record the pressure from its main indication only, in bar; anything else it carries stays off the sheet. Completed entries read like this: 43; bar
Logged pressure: 0.8; bar
